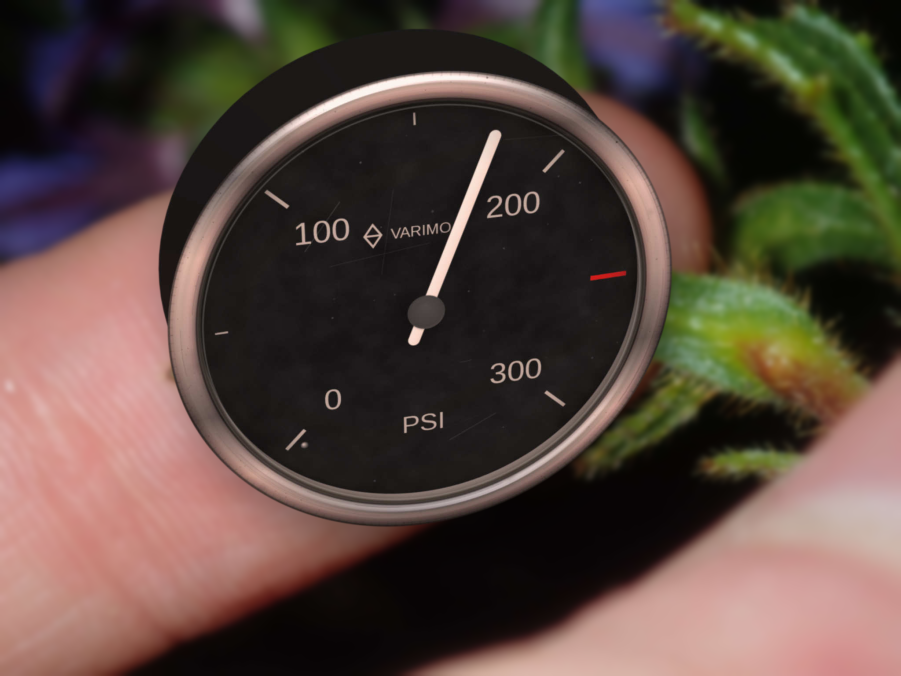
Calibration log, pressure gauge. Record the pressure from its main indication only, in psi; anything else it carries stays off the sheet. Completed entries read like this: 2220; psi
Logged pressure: 175; psi
